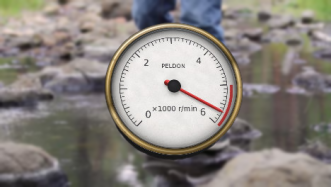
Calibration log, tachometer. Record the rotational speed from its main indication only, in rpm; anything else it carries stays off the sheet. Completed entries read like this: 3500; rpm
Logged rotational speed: 5700; rpm
